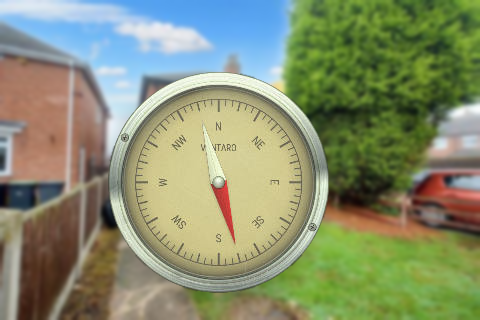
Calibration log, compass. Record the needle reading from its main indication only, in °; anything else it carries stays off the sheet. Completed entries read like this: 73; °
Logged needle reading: 165; °
